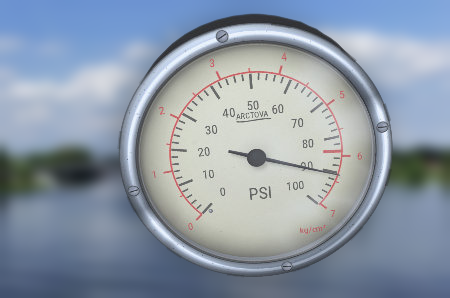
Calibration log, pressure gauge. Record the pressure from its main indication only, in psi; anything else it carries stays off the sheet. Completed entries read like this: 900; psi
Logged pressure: 90; psi
